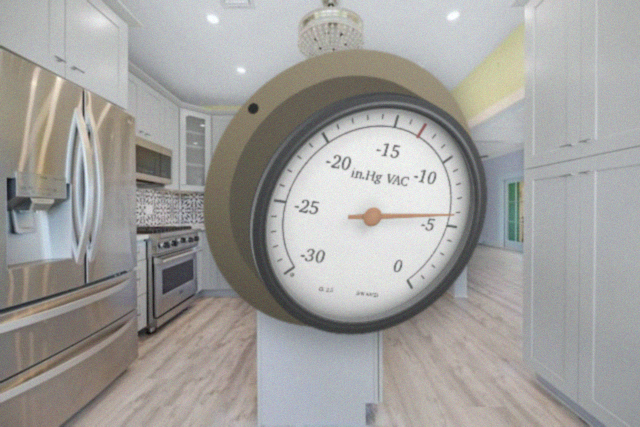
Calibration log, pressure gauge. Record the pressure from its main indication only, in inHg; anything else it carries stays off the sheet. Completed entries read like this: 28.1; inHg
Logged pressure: -6; inHg
